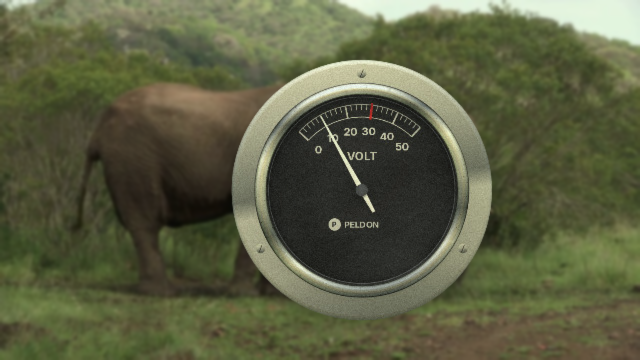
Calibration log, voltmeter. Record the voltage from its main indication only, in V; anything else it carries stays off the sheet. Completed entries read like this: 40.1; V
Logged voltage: 10; V
